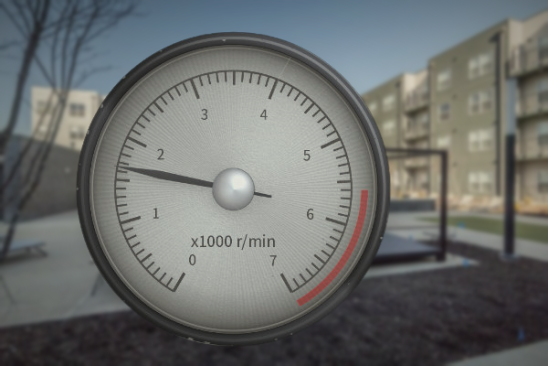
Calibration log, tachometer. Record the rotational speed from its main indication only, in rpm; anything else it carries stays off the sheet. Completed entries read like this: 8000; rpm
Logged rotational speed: 1650; rpm
